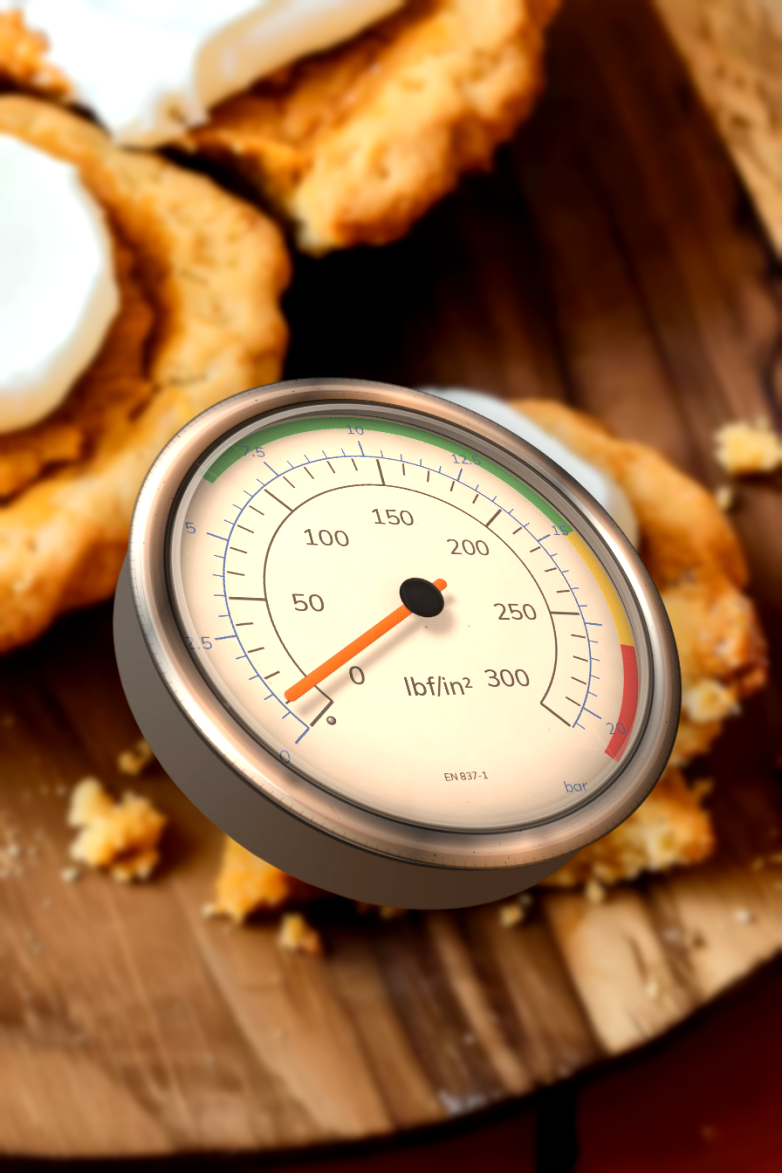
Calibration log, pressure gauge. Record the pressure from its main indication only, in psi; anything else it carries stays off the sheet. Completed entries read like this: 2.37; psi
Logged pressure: 10; psi
